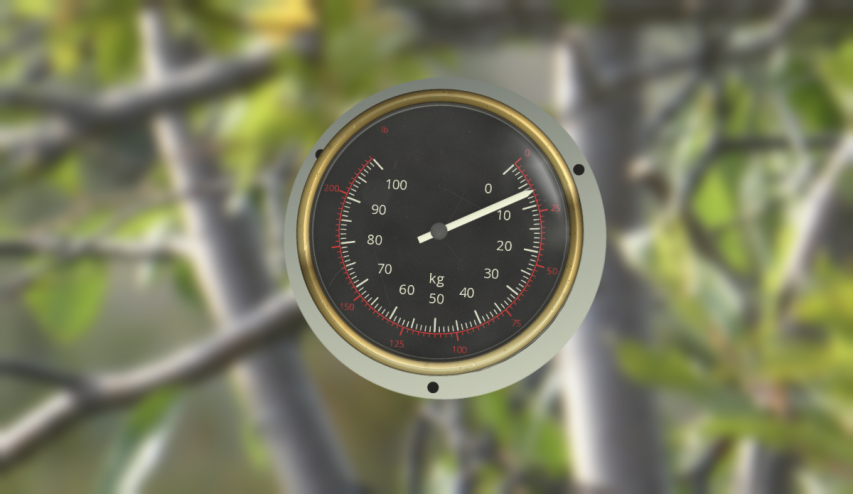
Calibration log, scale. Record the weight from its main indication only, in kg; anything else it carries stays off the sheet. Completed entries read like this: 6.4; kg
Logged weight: 7; kg
